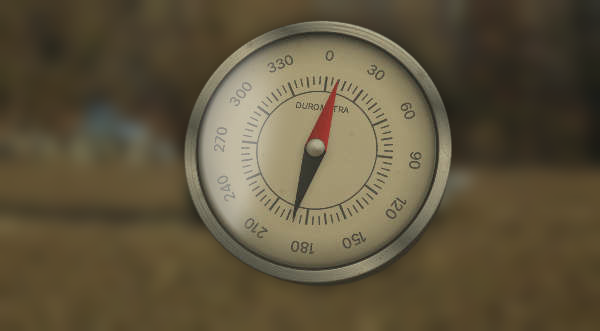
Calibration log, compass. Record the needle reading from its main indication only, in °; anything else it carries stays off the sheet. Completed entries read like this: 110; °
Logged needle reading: 10; °
